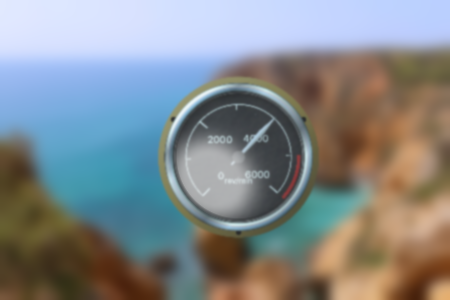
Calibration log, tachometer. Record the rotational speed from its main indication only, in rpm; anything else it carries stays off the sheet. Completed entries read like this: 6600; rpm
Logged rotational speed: 4000; rpm
